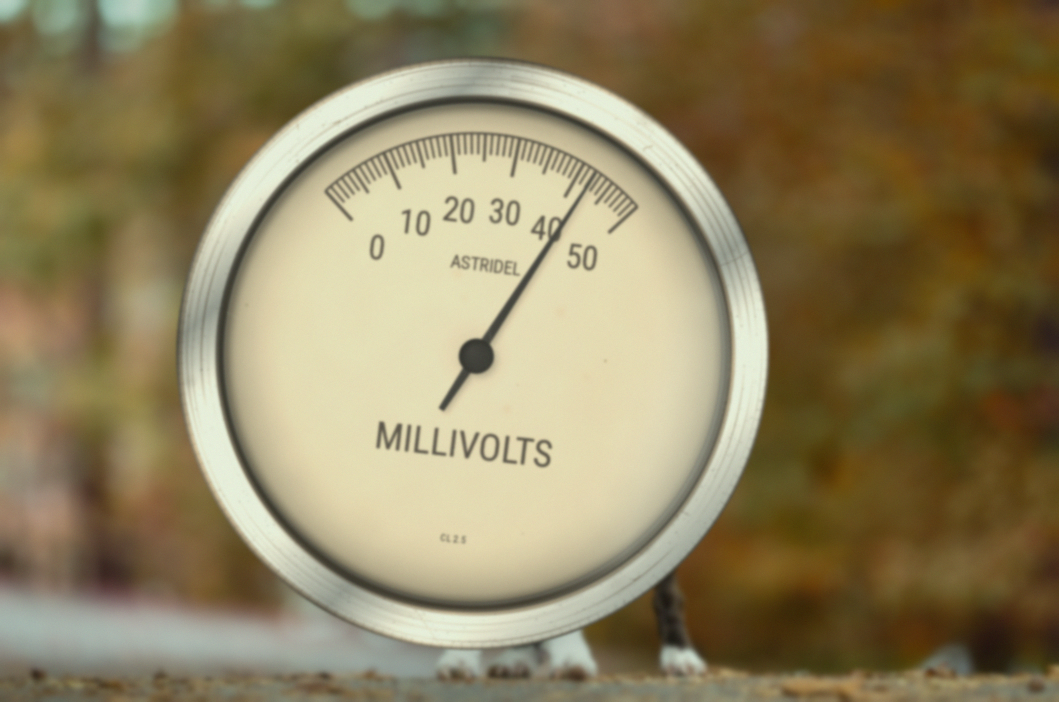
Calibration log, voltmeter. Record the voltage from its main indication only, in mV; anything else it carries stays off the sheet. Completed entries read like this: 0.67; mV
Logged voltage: 42; mV
